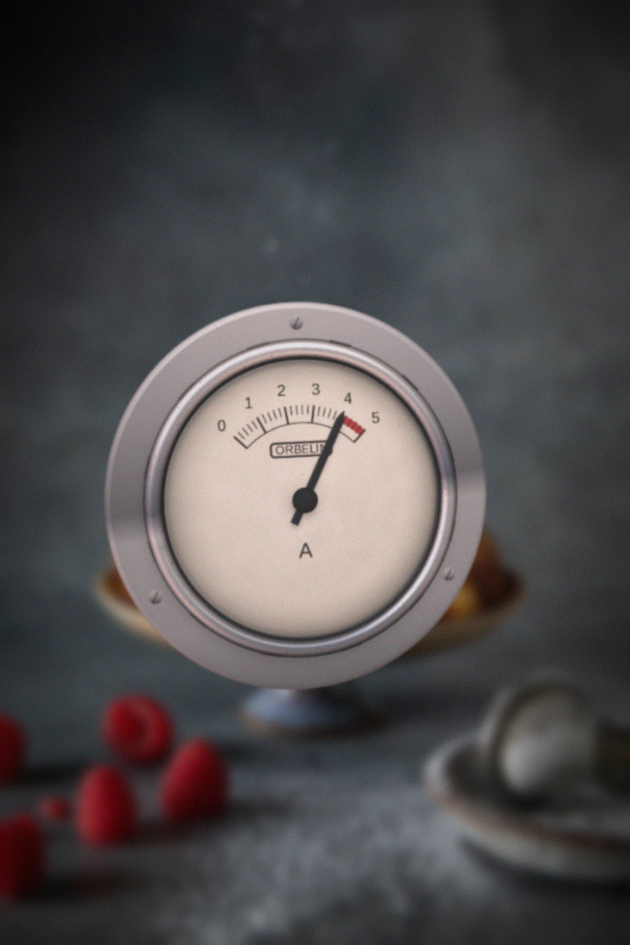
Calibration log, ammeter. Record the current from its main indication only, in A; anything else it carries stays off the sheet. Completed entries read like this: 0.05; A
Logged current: 4; A
